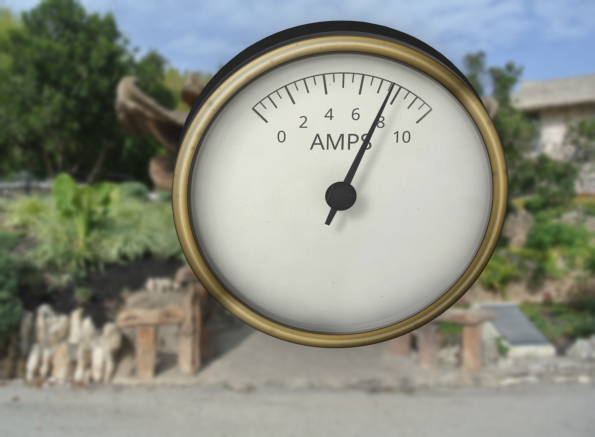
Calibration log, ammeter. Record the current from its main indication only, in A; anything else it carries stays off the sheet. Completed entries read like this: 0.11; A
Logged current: 7.5; A
